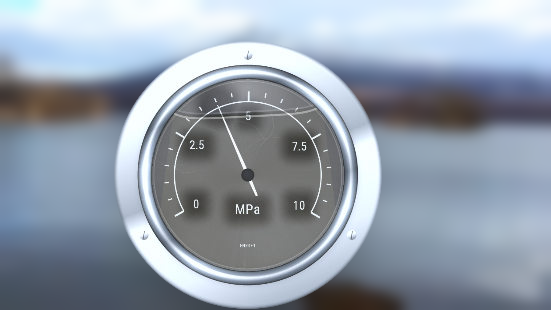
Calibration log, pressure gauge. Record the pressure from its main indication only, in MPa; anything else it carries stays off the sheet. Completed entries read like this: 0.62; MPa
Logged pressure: 4; MPa
